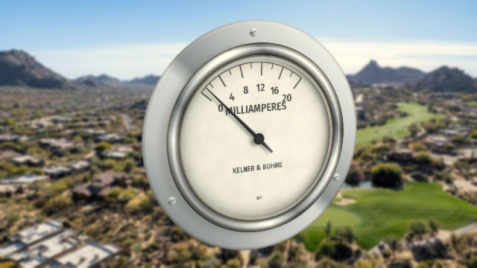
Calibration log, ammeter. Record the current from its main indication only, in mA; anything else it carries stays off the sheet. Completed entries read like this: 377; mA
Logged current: 1; mA
